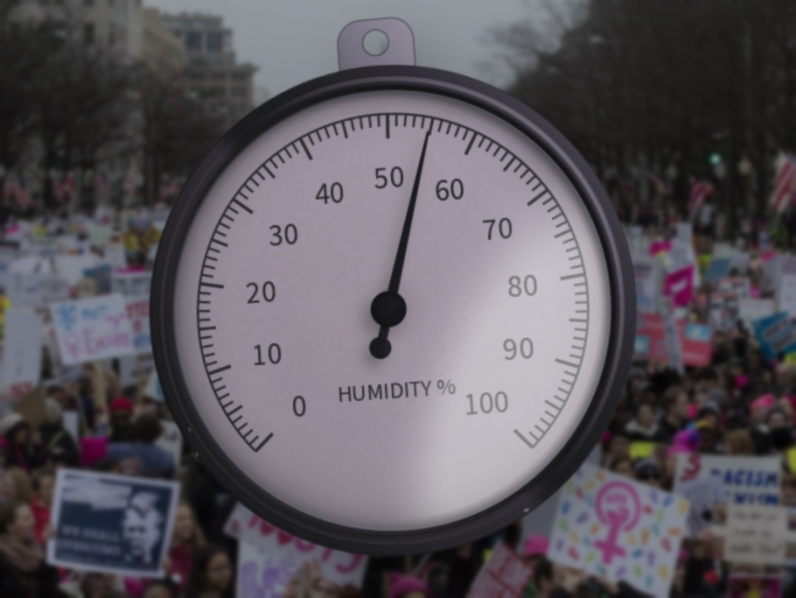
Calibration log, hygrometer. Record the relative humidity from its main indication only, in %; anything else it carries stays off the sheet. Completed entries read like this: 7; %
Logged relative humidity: 55; %
